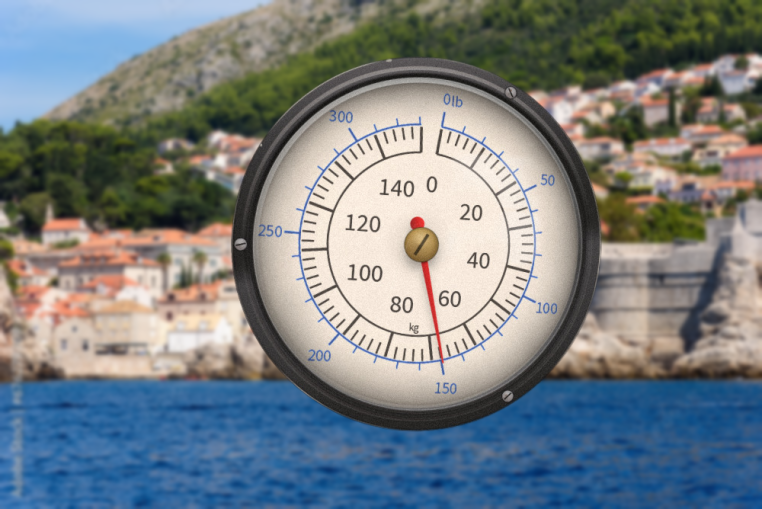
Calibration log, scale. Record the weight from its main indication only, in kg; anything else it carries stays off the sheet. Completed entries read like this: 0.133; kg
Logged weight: 68; kg
